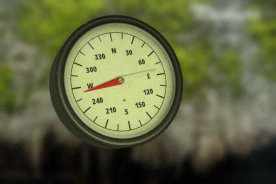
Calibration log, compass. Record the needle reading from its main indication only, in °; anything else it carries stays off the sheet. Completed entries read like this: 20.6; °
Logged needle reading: 262.5; °
